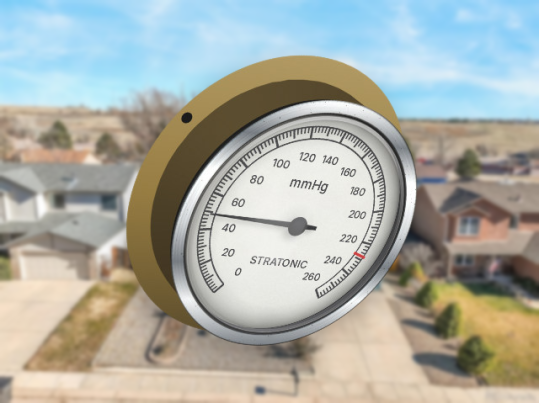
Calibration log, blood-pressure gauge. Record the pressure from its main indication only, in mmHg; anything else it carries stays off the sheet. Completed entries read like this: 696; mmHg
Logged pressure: 50; mmHg
